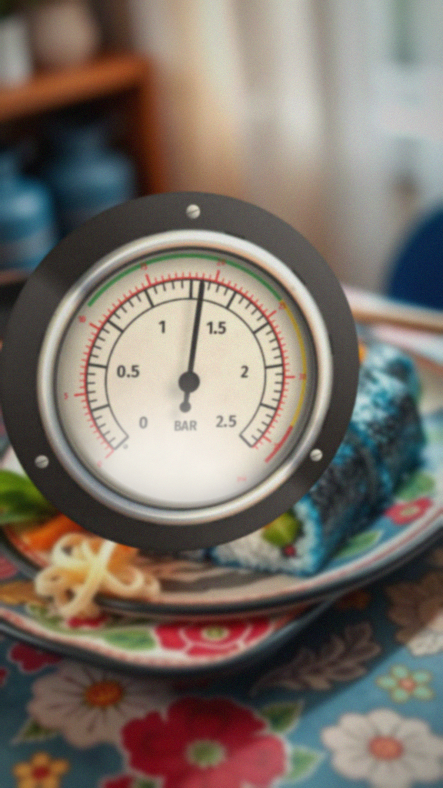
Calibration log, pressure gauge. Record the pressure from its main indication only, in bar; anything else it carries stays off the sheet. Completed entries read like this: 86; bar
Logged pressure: 1.3; bar
